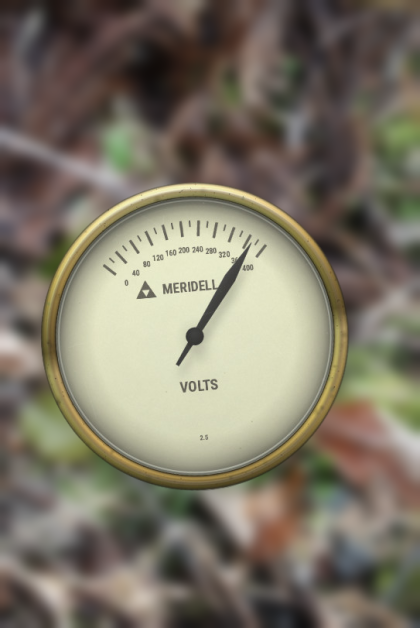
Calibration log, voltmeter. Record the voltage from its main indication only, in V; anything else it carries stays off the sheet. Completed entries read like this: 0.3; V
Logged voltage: 370; V
